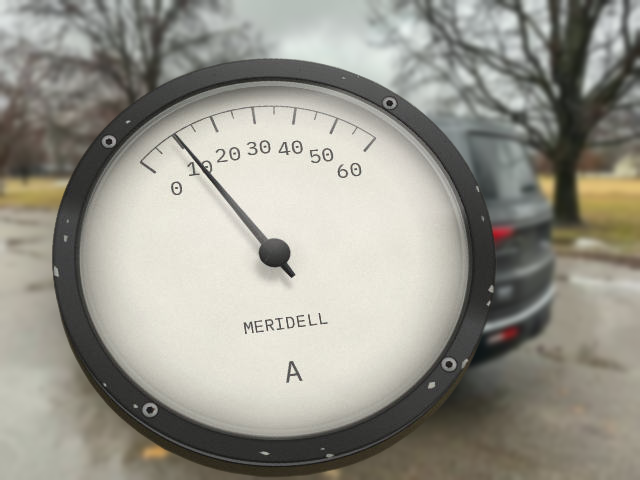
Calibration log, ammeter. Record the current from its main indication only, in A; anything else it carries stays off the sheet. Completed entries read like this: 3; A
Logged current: 10; A
